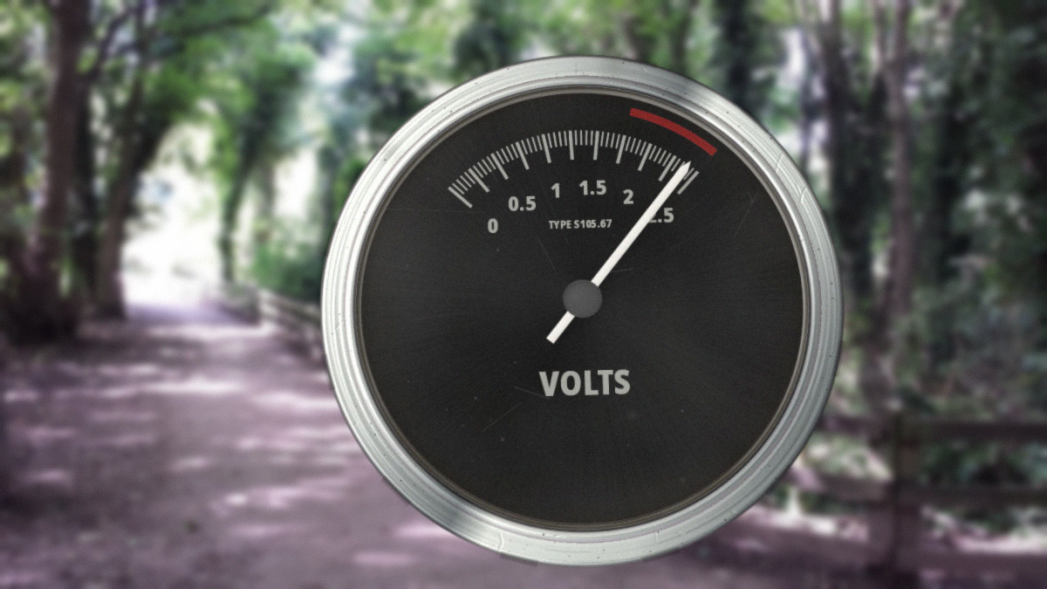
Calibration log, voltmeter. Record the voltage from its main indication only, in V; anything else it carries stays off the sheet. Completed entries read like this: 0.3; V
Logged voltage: 2.4; V
